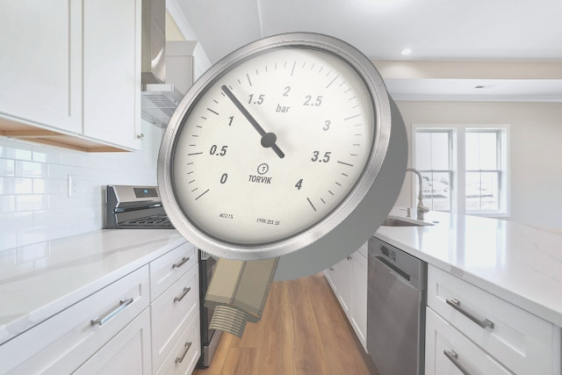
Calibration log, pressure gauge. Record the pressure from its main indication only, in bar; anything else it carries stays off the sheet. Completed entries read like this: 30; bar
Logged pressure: 1.25; bar
